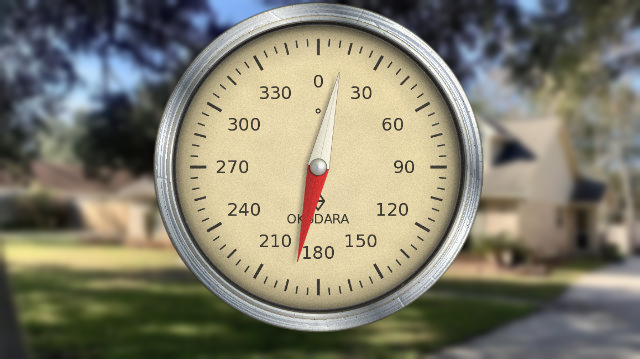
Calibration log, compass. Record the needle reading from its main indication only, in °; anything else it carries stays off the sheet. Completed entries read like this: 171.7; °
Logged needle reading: 192.5; °
